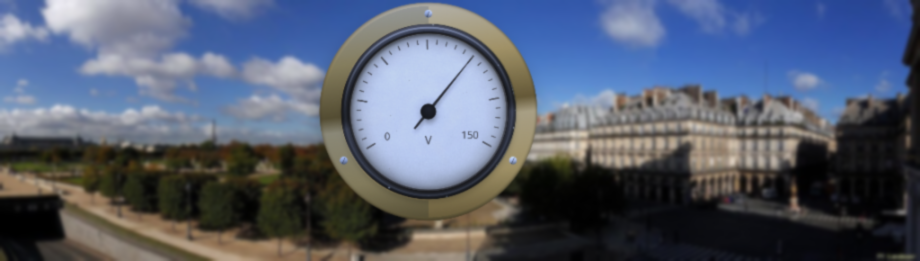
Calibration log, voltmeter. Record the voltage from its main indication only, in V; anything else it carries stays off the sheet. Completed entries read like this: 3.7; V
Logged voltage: 100; V
